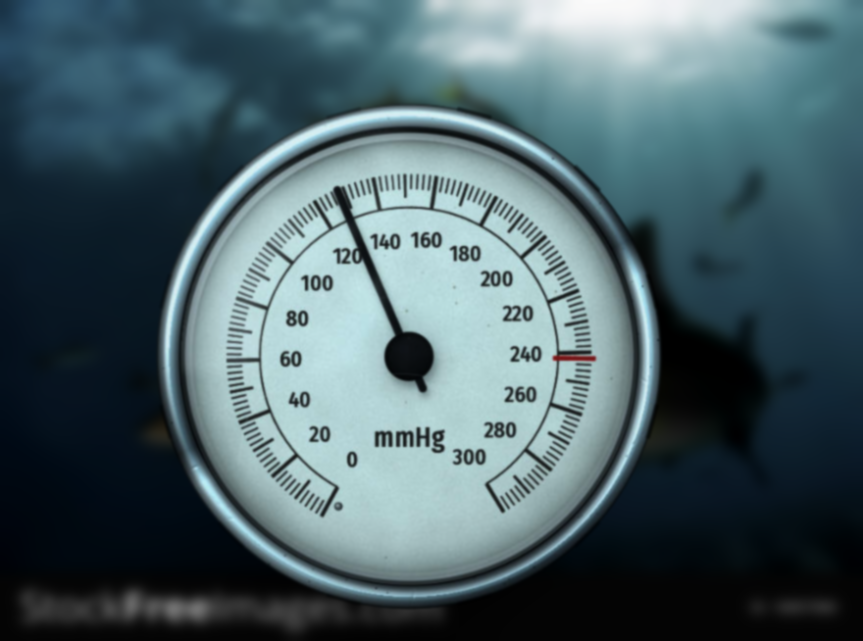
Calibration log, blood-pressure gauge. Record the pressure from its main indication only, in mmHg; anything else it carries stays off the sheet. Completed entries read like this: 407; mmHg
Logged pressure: 128; mmHg
